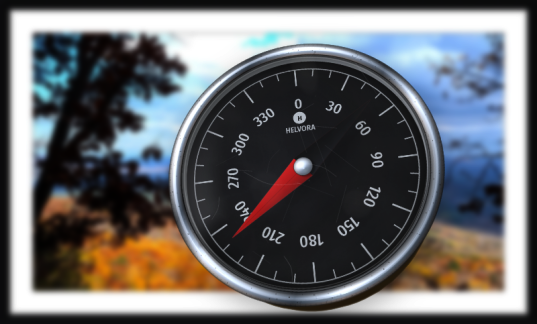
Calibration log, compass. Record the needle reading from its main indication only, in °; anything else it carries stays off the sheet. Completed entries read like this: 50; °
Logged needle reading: 230; °
